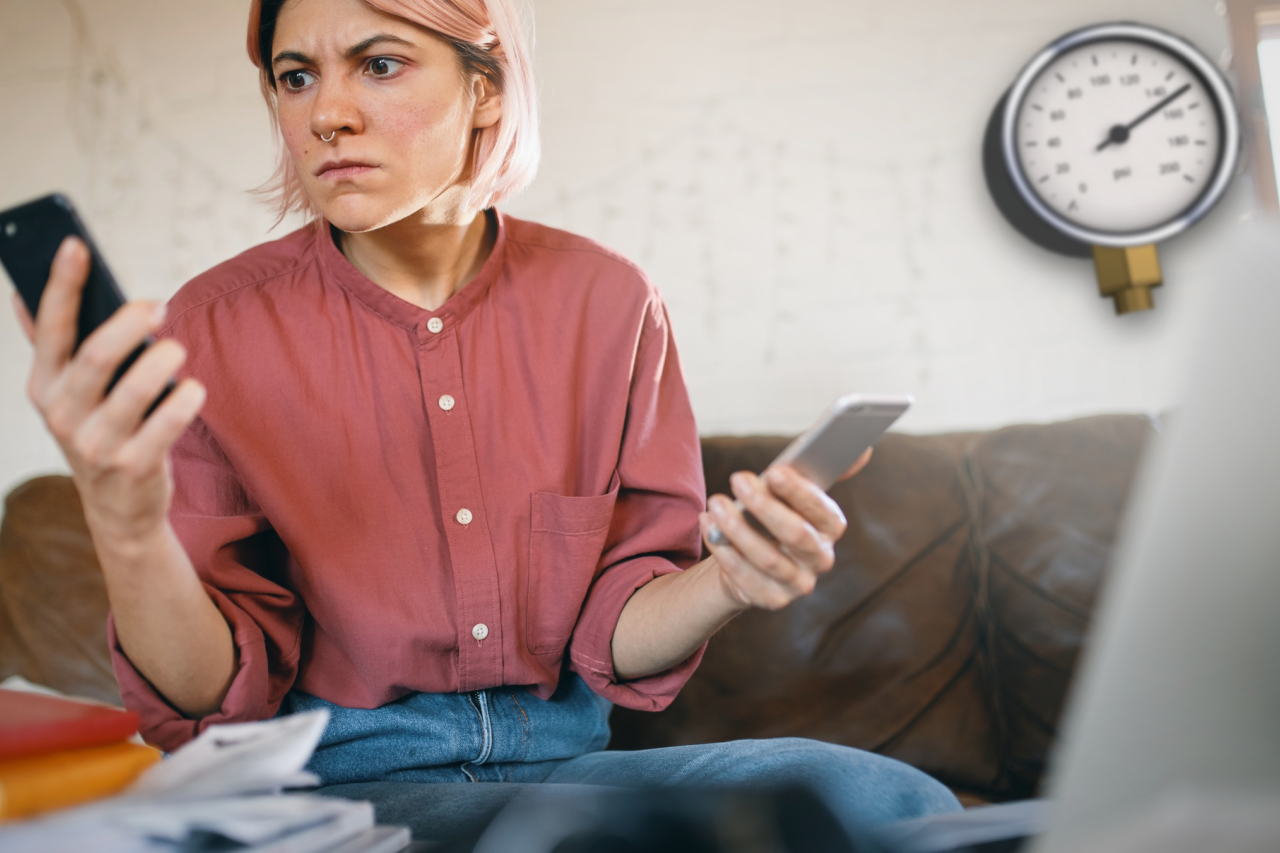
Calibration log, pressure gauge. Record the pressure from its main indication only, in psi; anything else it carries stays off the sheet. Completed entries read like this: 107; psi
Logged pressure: 150; psi
